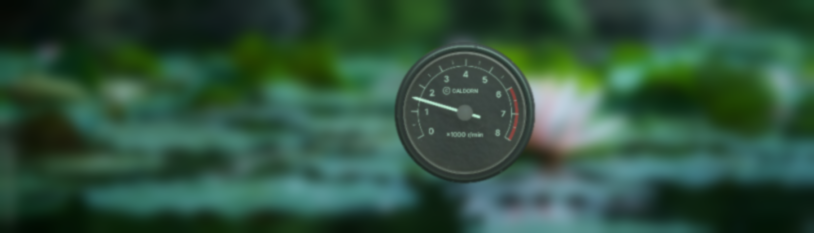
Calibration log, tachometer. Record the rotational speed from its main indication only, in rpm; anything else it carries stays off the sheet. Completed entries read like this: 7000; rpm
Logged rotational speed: 1500; rpm
